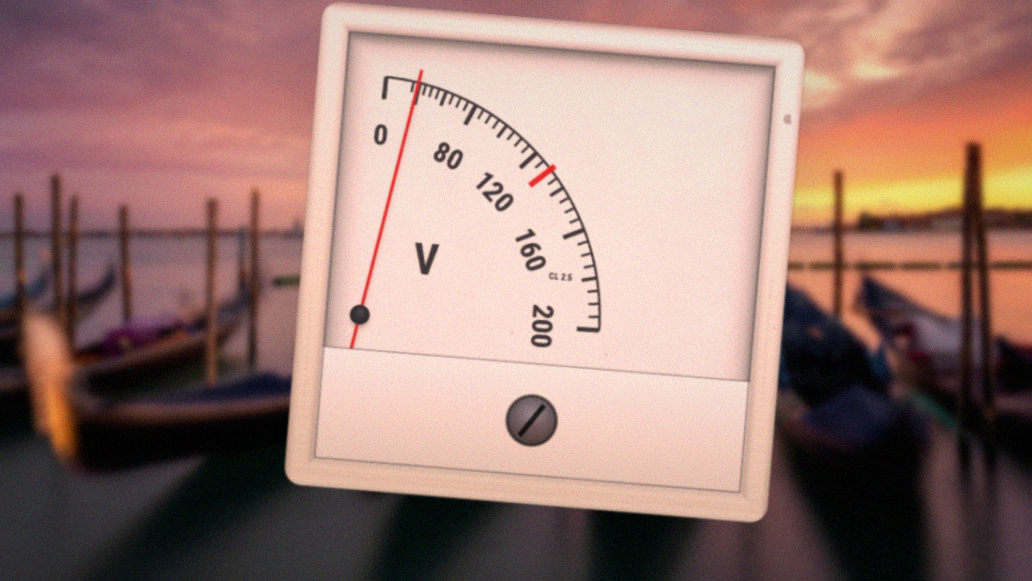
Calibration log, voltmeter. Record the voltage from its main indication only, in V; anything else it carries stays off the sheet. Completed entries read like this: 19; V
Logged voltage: 40; V
